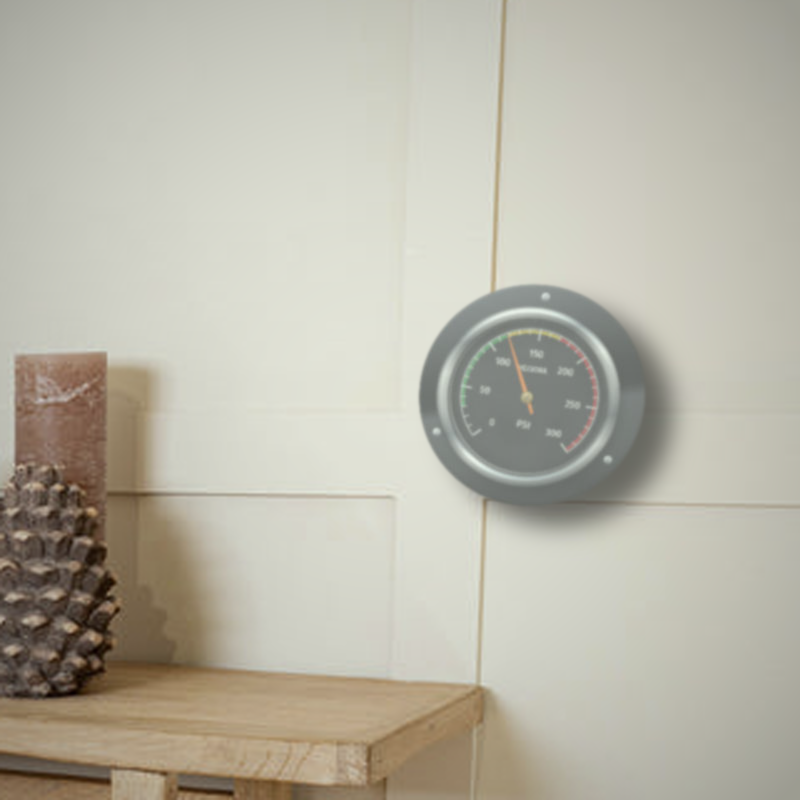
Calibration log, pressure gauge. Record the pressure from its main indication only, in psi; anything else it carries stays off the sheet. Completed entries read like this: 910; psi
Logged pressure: 120; psi
